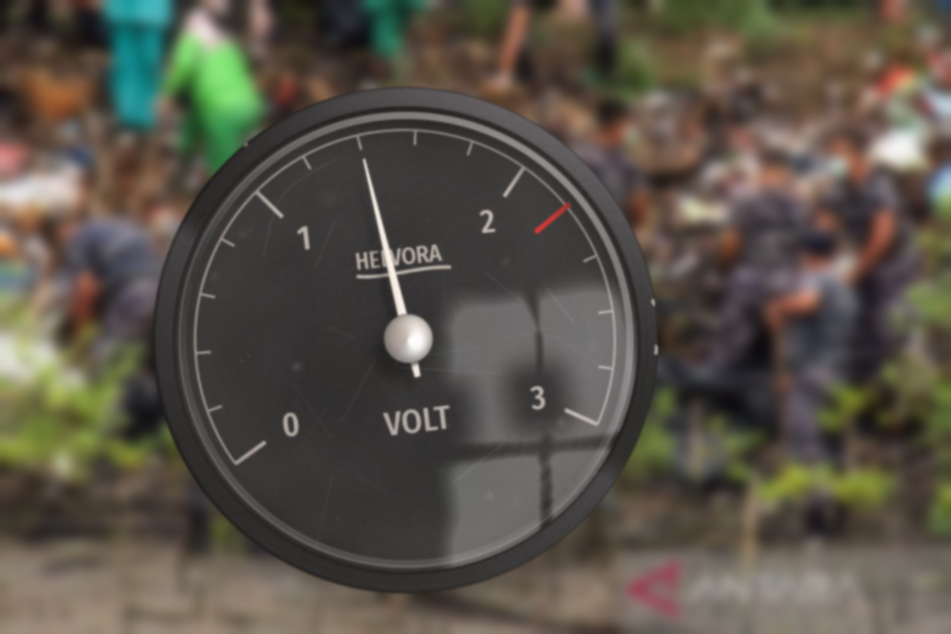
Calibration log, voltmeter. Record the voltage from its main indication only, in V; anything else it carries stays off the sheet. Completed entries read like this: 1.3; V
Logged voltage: 1.4; V
